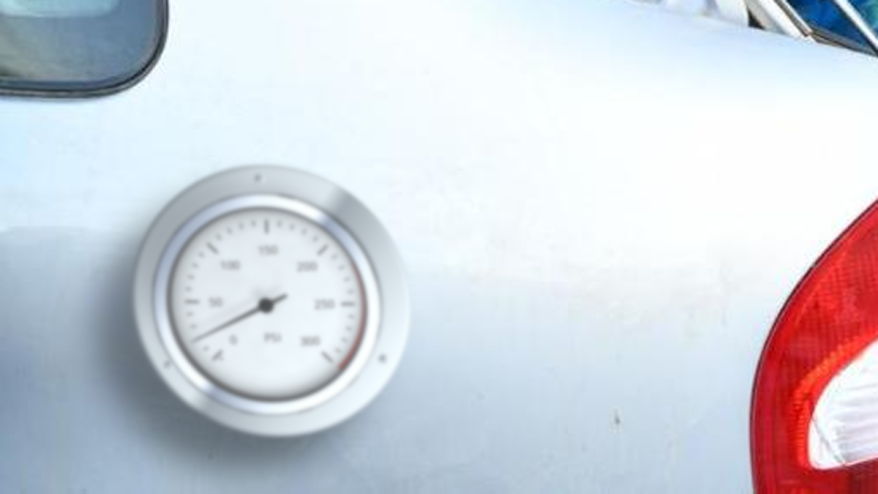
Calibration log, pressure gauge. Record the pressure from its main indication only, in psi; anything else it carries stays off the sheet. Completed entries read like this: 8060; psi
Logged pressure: 20; psi
